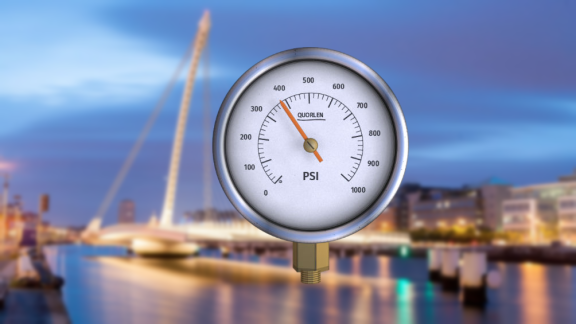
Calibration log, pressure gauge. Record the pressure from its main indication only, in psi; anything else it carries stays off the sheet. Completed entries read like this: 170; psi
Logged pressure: 380; psi
